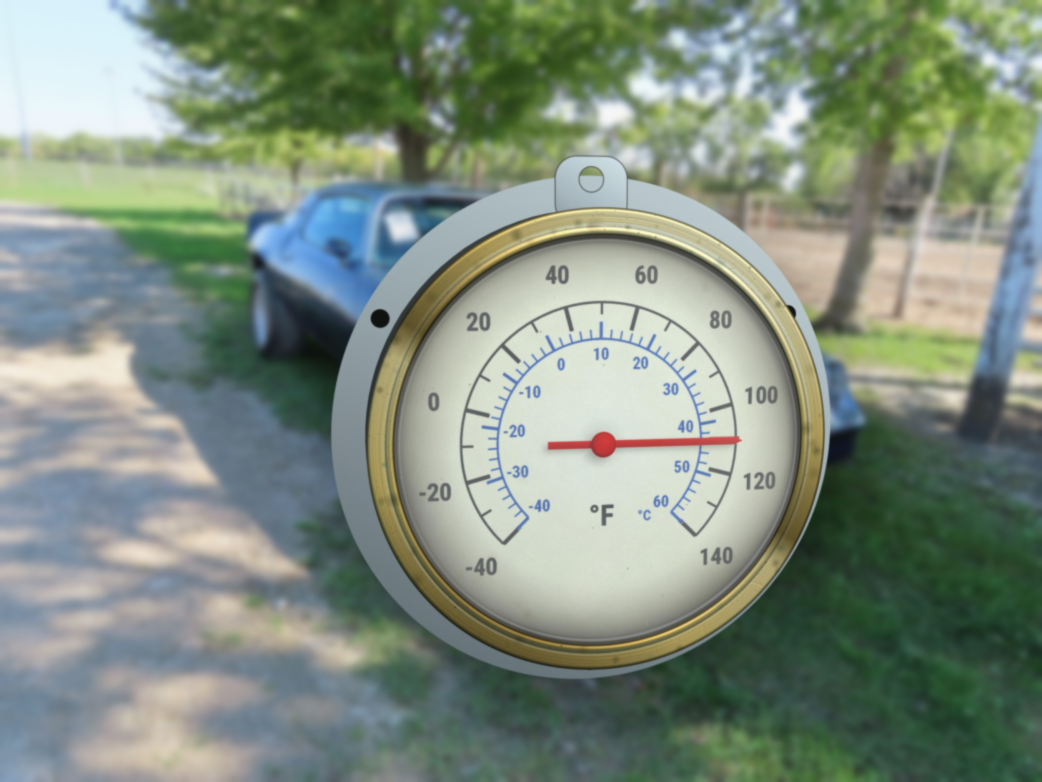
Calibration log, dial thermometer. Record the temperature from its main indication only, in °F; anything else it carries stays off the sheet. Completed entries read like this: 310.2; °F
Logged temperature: 110; °F
